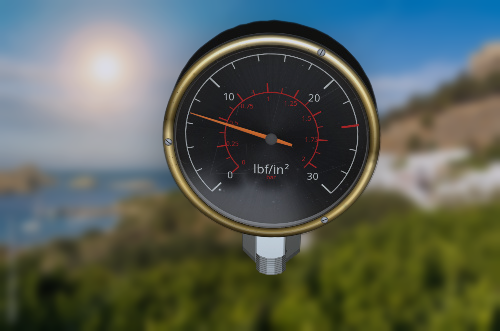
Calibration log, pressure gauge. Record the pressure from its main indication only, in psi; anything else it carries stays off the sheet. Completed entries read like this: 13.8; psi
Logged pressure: 7; psi
